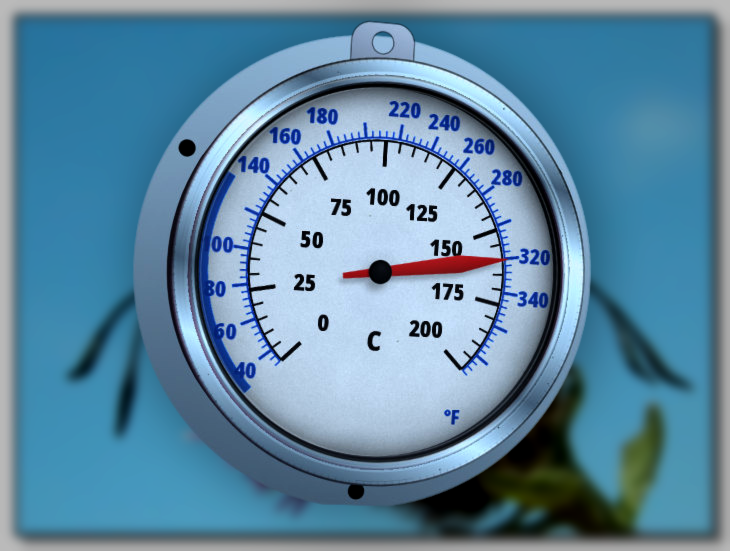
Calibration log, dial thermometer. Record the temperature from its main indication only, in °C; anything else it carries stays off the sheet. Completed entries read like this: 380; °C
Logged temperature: 160; °C
